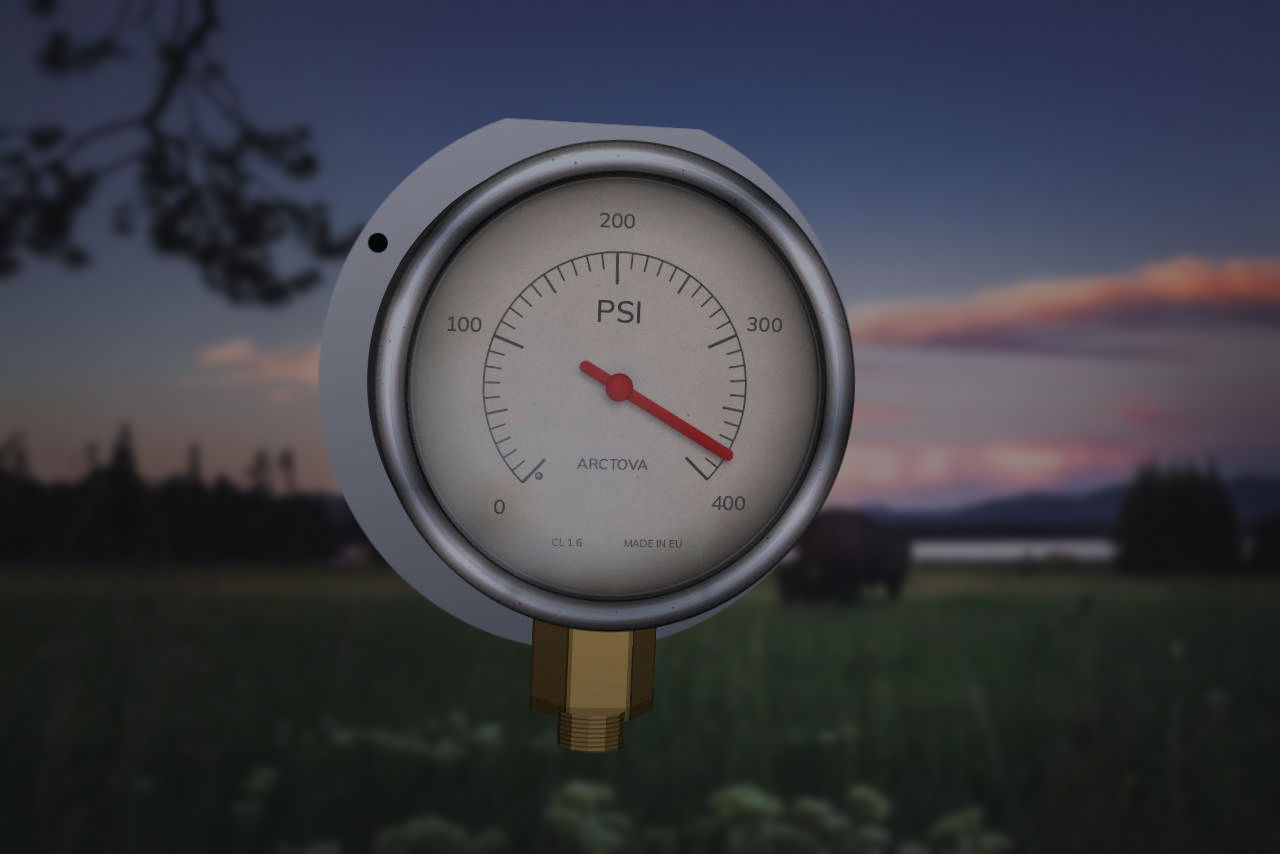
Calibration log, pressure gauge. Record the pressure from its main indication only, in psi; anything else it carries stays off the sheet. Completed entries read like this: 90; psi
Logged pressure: 380; psi
